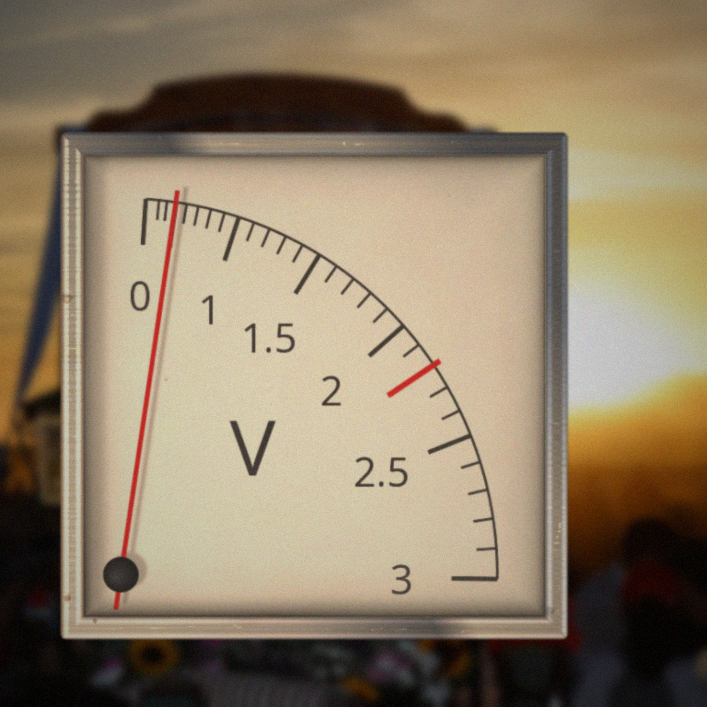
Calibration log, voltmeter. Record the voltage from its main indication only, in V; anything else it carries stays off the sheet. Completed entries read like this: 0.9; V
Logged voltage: 0.5; V
